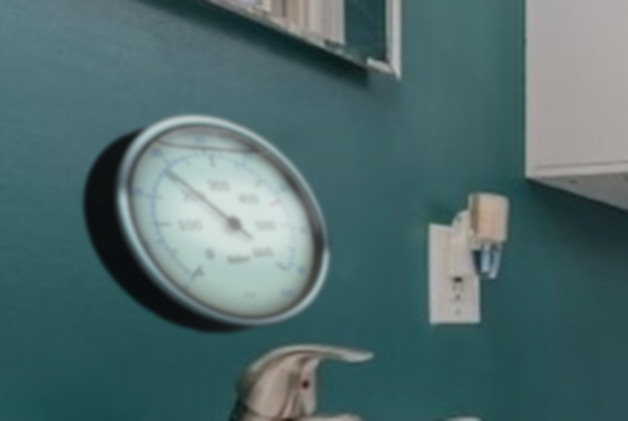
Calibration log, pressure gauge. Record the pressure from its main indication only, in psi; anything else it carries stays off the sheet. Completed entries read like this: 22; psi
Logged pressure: 200; psi
